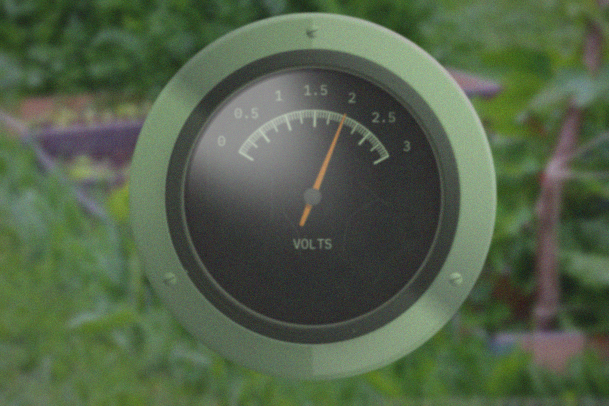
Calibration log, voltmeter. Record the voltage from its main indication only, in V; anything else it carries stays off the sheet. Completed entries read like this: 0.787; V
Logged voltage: 2; V
